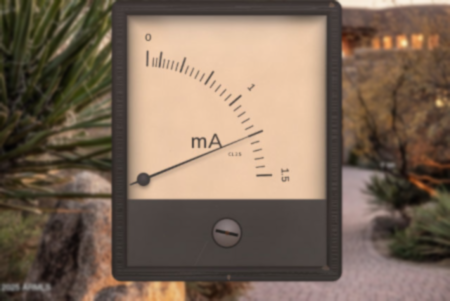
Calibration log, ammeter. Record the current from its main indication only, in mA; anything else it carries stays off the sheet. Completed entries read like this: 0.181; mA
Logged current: 1.25; mA
